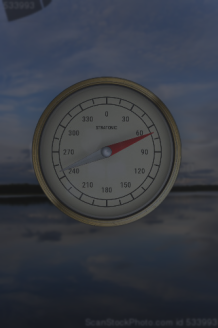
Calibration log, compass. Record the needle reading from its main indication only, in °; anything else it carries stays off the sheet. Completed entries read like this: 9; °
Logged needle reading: 67.5; °
